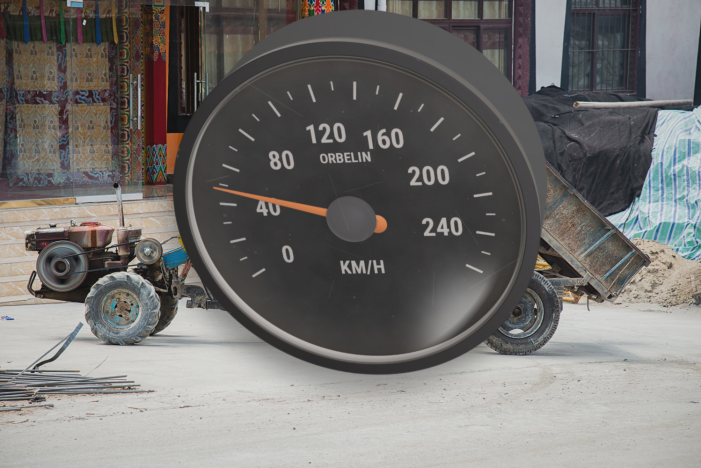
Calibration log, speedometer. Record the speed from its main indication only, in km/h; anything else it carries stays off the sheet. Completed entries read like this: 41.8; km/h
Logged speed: 50; km/h
